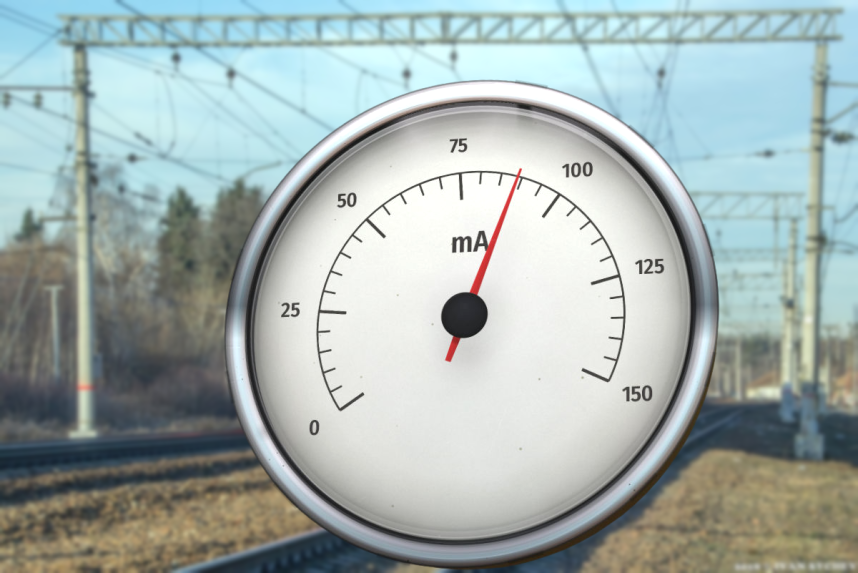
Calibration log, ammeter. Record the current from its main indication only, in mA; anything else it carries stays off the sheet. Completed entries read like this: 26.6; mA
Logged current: 90; mA
